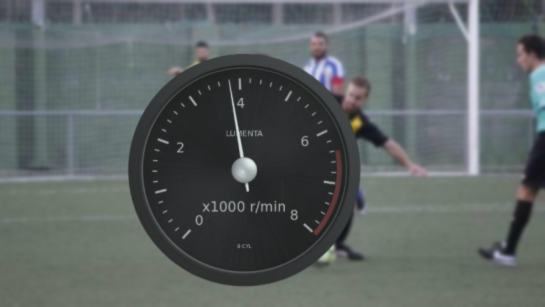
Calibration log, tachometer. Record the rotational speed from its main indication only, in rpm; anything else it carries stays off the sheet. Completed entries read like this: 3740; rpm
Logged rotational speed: 3800; rpm
